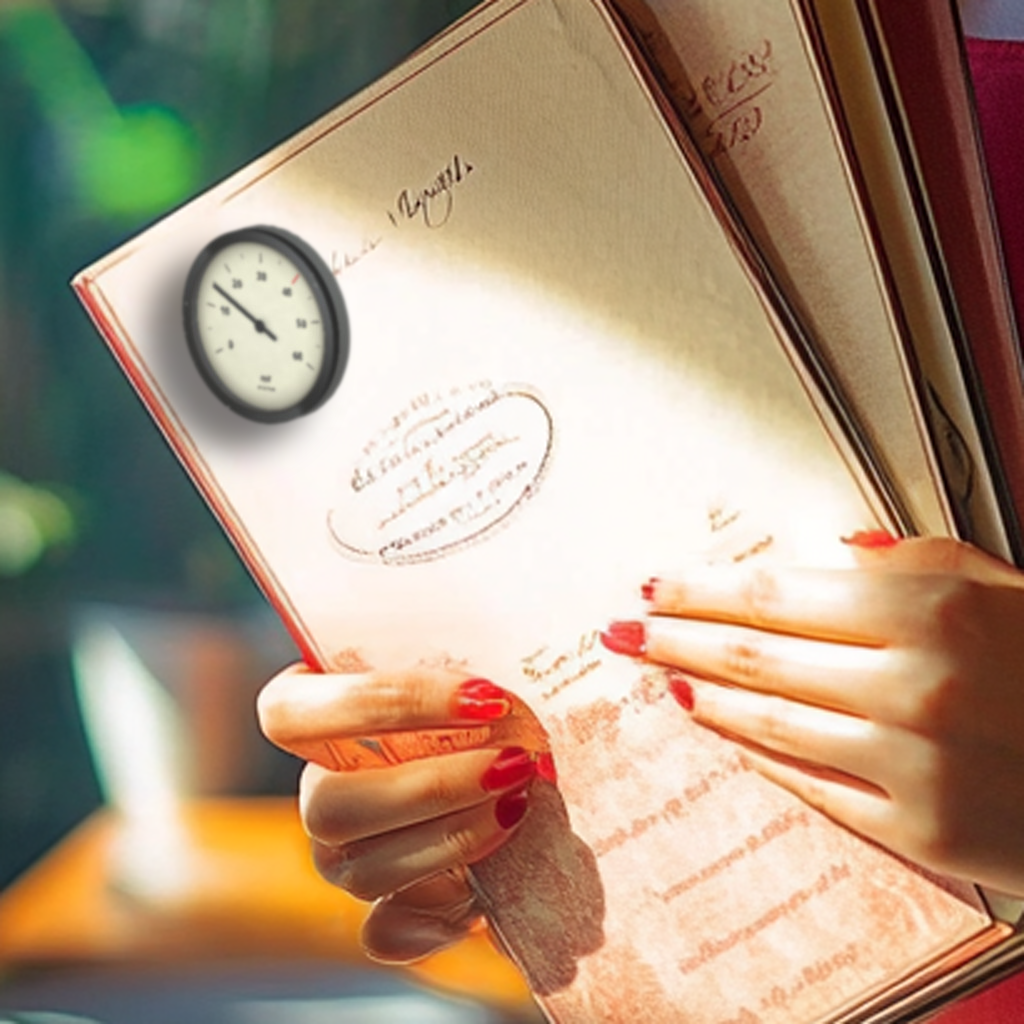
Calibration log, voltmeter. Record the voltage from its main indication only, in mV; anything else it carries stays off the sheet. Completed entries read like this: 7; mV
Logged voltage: 15; mV
